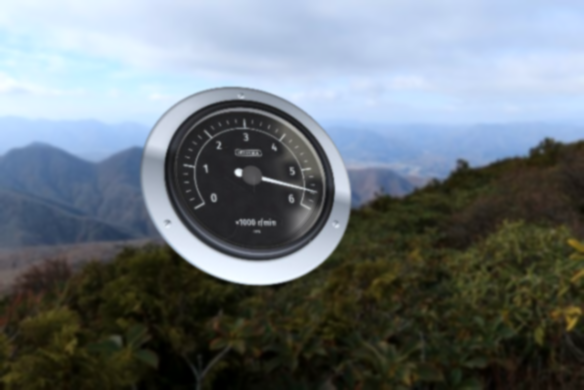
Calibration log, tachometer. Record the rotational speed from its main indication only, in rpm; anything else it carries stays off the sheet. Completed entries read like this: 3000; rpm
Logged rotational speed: 5600; rpm
